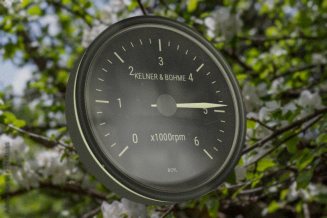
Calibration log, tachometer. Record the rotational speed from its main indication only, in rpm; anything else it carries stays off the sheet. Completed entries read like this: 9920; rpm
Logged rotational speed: 4900; rpm
